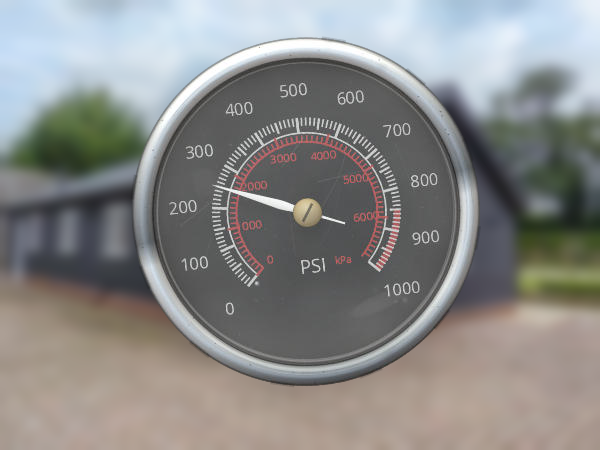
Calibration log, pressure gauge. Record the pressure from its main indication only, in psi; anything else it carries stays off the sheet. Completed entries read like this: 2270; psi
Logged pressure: 250; psi
